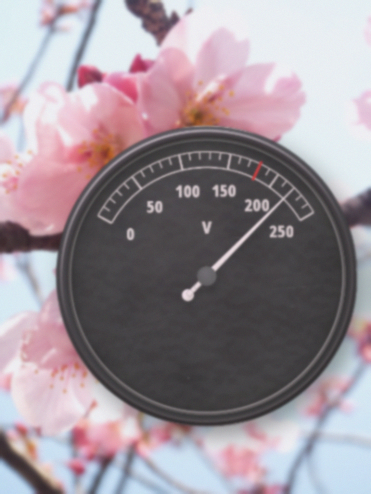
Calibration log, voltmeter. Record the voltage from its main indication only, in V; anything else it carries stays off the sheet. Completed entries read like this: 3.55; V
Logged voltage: 220; V
